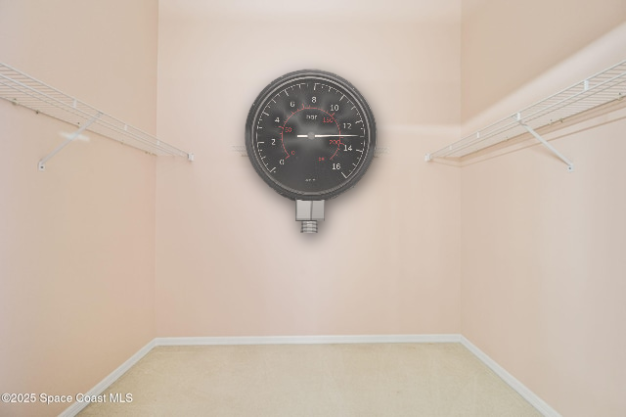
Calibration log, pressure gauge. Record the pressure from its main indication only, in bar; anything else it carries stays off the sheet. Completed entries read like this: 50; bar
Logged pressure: 13; bar
